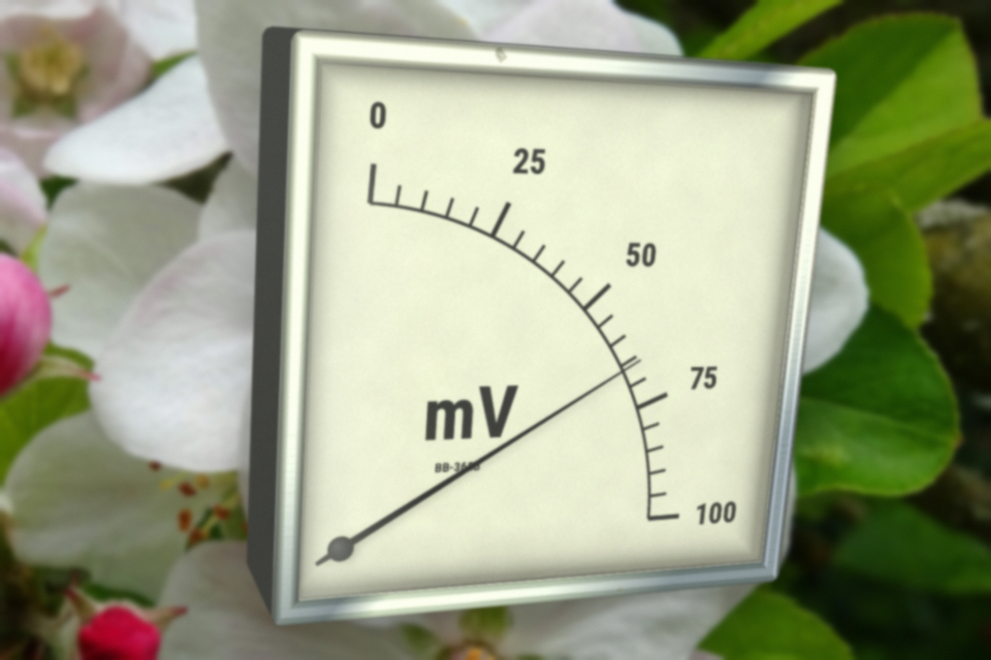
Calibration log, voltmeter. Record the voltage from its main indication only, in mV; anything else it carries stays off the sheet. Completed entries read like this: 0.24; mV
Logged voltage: 65; mV
